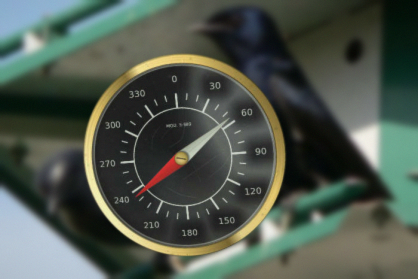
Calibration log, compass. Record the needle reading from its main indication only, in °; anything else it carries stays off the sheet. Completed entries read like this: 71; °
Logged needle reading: 235; °
